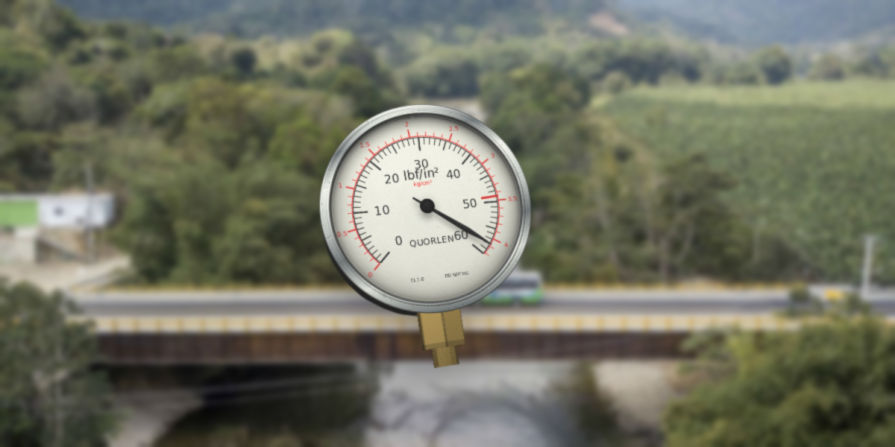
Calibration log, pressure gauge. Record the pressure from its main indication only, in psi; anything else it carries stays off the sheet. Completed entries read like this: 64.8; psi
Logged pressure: 58; psi
